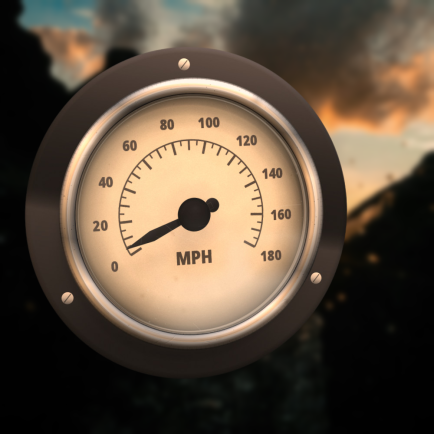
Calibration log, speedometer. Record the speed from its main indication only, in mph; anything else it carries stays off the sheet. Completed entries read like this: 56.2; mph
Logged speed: 5; mph
